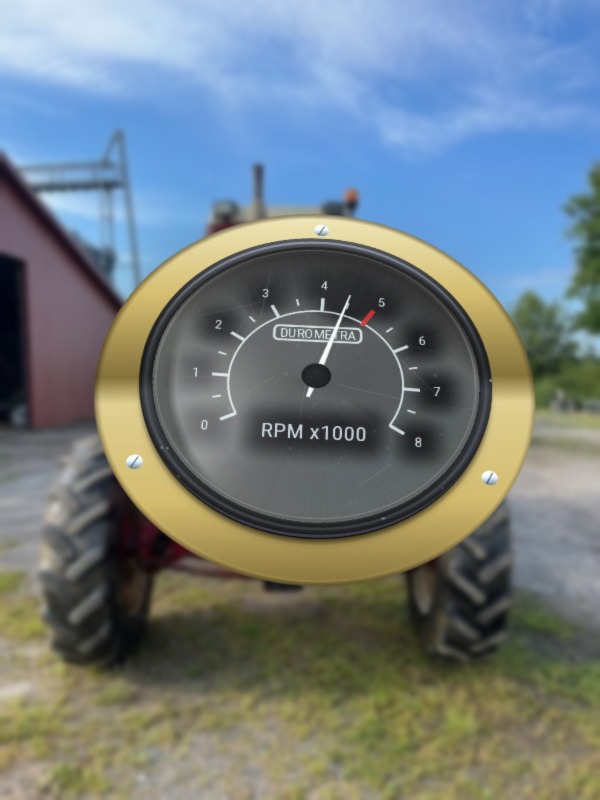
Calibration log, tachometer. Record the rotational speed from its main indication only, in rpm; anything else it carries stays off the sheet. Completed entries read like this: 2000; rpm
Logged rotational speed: 4500; rpm
